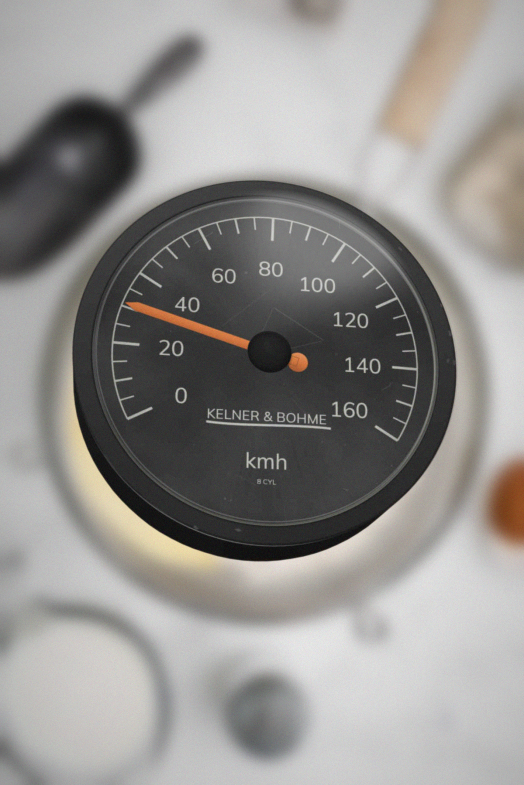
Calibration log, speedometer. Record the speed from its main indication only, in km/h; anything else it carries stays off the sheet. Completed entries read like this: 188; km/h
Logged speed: 30; km/h
